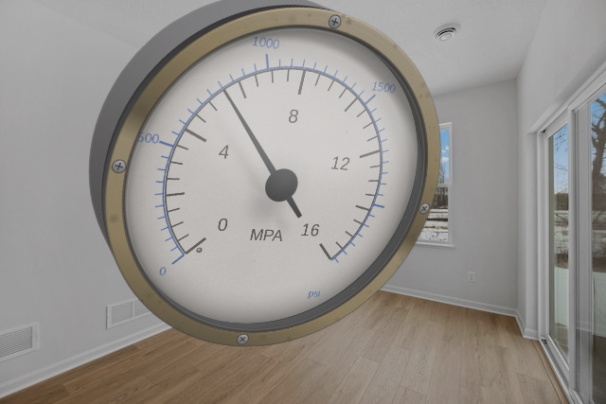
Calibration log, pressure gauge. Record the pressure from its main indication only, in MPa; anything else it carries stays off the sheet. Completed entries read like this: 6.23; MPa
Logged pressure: 5.5; MPa
